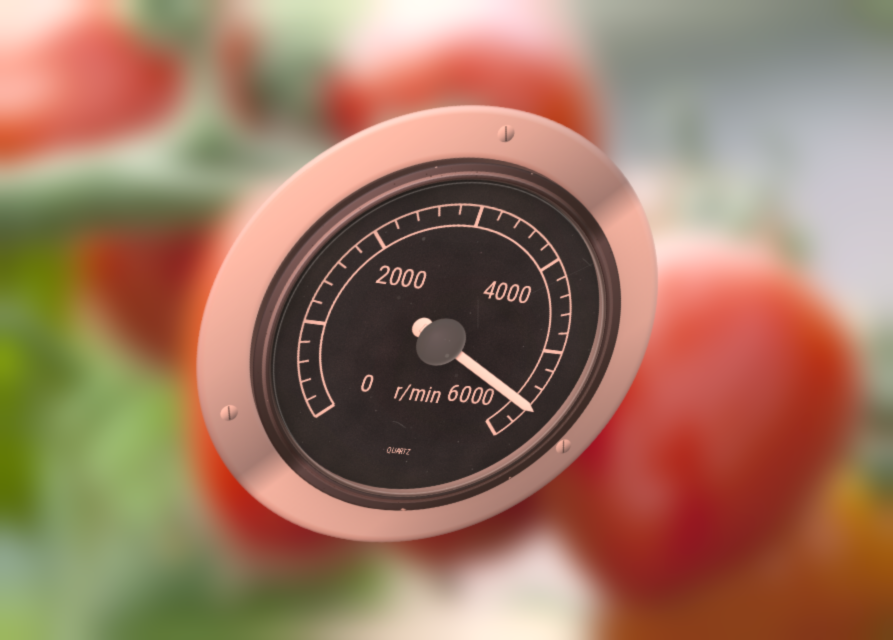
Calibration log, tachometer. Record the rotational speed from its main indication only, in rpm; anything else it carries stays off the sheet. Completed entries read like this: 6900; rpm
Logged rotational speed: 5600; rpm
